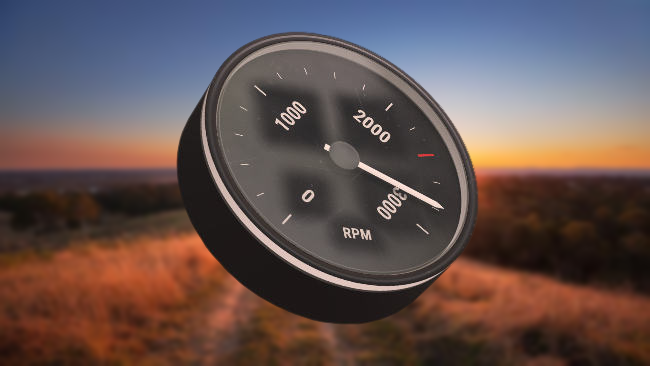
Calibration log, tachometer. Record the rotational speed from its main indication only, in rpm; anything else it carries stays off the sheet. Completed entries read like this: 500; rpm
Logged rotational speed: 2800; rpm
